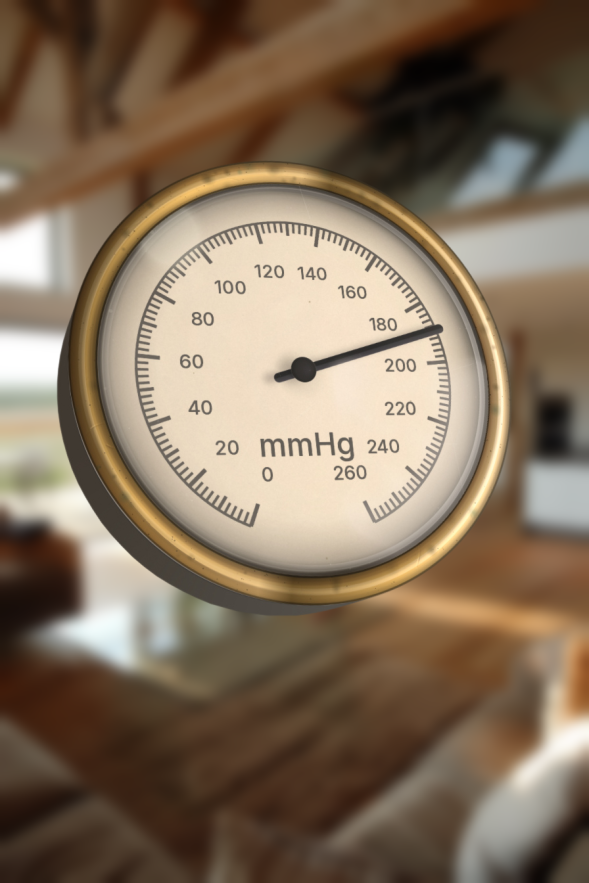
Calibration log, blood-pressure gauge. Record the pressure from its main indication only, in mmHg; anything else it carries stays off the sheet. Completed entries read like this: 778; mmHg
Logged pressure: 190; mmHg
